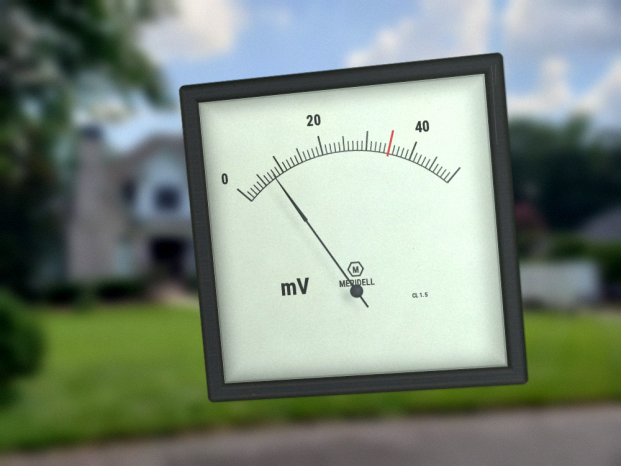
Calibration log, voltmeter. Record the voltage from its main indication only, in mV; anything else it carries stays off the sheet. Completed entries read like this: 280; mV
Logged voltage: 8; mV
